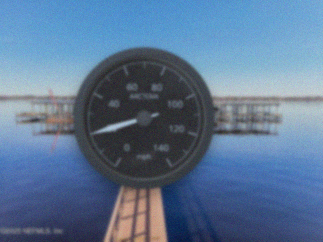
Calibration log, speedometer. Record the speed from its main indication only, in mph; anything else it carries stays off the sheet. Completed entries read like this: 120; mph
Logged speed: 20; mph
